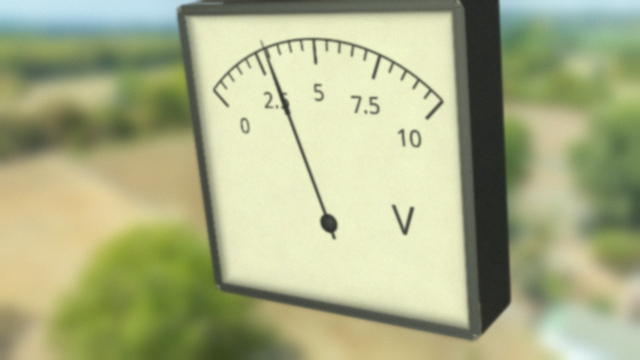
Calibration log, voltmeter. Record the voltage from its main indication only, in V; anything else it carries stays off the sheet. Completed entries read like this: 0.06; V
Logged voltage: 3; V
